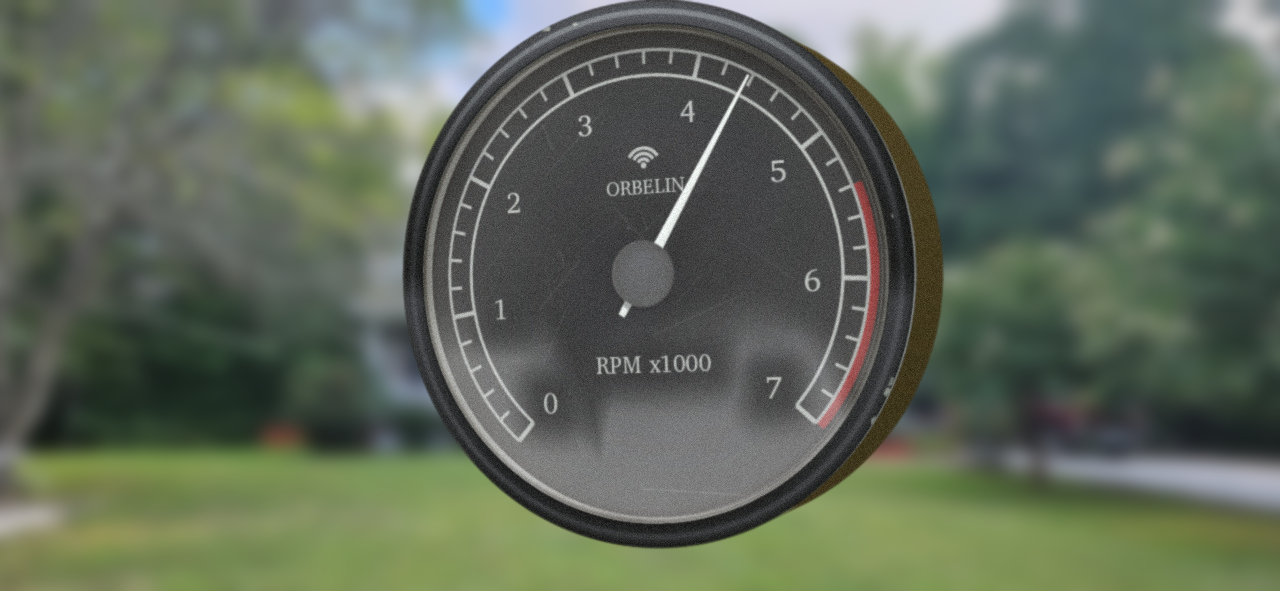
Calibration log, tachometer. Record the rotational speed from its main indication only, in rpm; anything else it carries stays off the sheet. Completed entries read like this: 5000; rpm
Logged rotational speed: 4400; rpm
